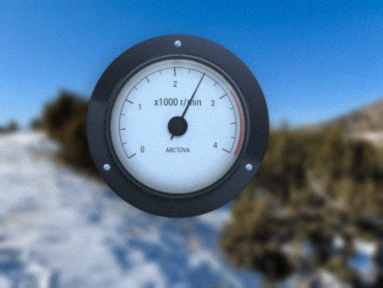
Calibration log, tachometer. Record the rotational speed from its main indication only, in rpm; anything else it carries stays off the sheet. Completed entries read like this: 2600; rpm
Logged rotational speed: 2500; rpm
